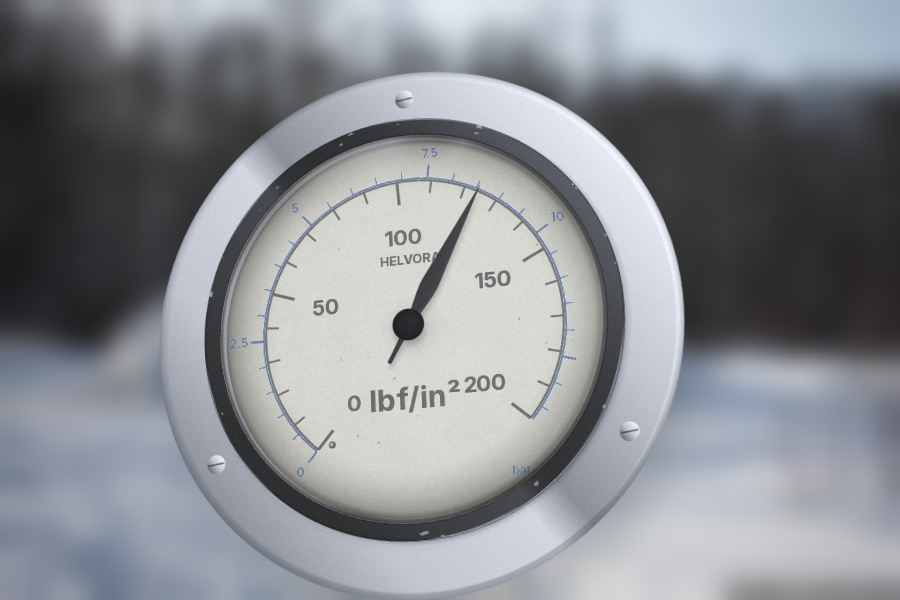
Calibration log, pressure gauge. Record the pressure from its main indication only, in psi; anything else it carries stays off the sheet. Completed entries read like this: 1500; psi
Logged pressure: 125; psi
